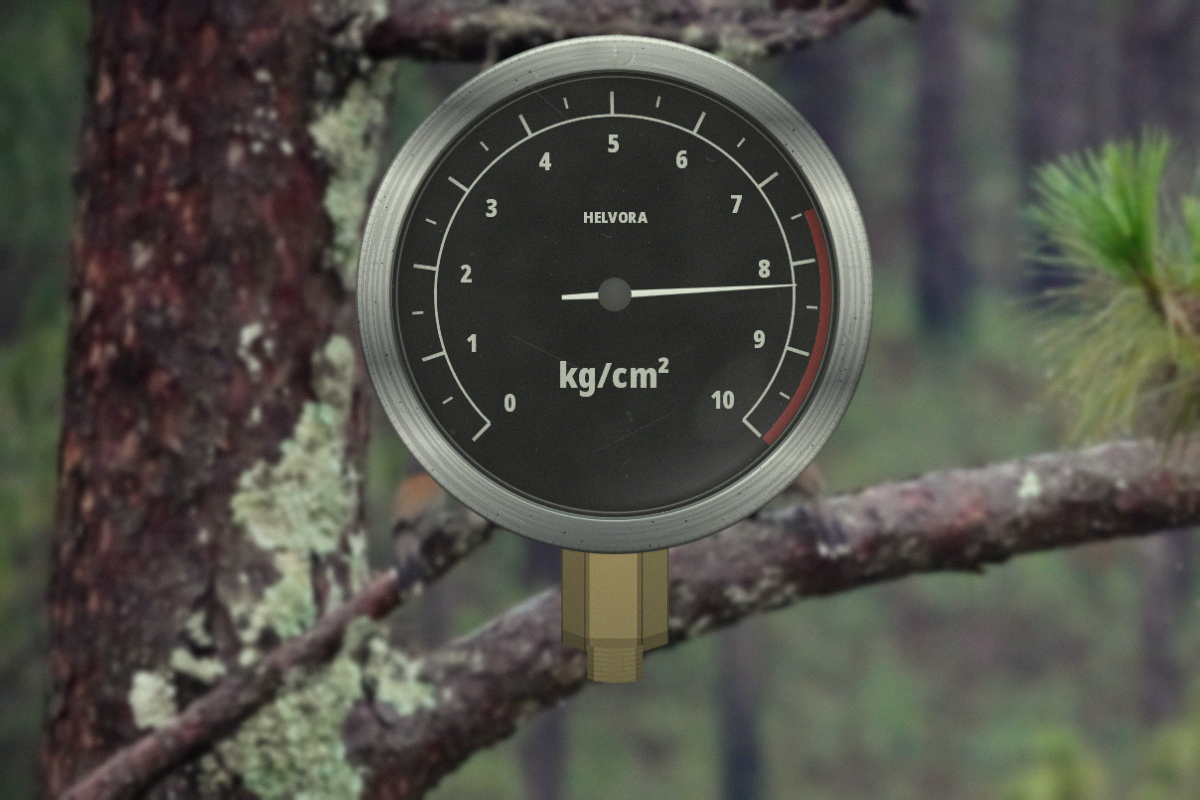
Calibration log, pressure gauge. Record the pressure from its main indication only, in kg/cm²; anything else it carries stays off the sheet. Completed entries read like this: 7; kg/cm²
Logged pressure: 8.25; kg/cm²
